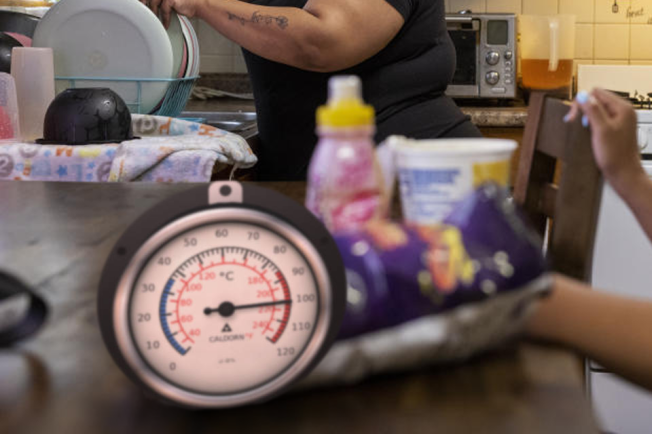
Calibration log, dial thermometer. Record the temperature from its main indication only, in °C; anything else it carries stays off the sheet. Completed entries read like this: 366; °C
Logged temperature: 100; °C
